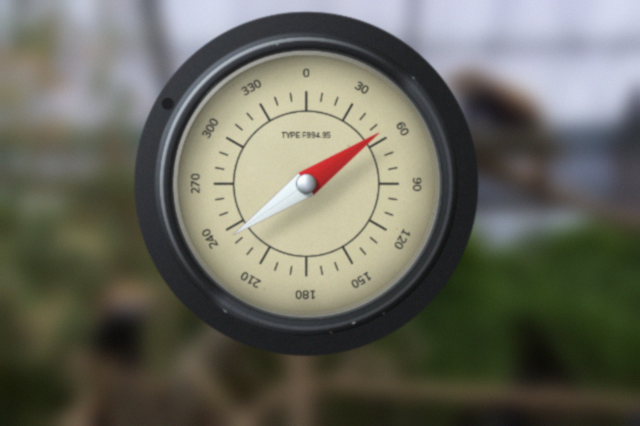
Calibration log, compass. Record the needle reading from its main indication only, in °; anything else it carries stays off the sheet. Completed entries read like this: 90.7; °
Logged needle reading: 55; °
